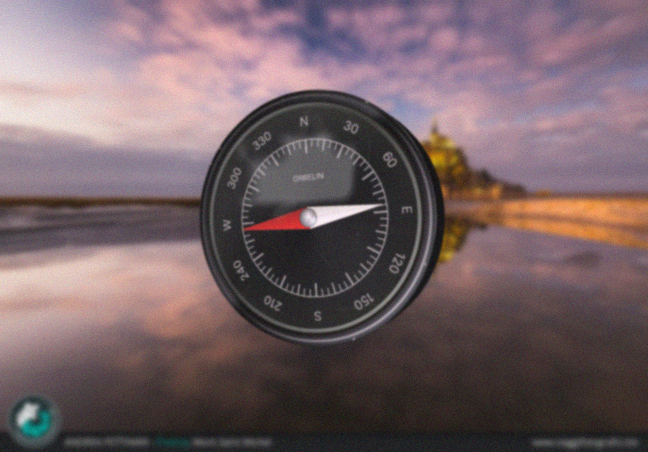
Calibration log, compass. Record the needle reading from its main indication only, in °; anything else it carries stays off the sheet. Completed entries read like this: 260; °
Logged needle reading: 265; °
